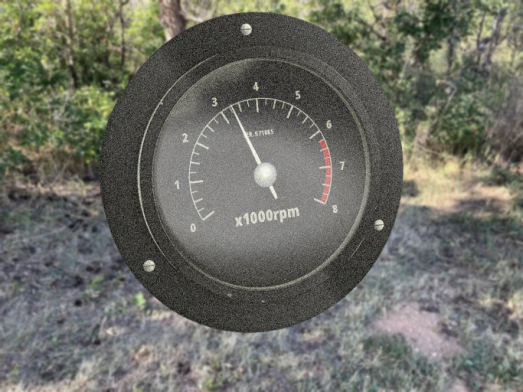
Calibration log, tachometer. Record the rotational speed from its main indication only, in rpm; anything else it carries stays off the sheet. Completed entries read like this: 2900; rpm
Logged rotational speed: 3250; rpm
